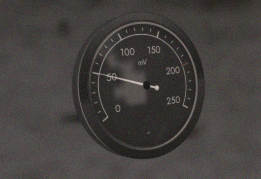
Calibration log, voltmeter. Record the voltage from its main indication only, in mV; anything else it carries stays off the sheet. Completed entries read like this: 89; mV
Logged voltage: 50; mV
